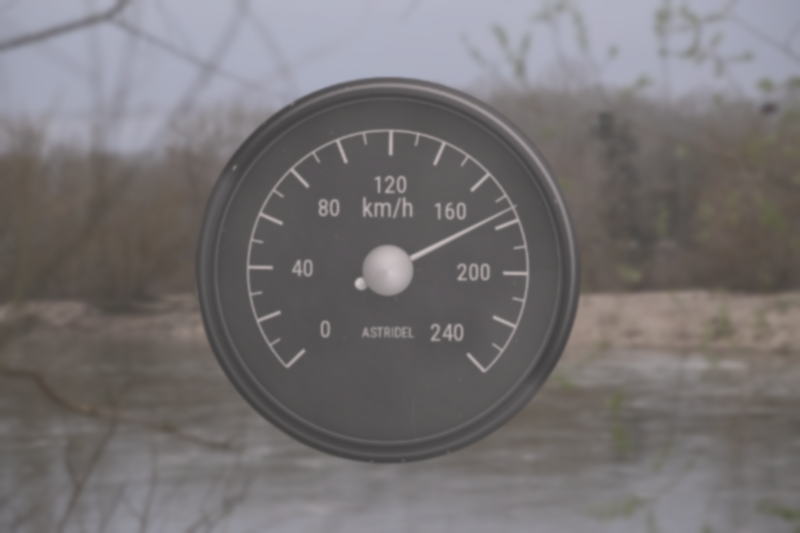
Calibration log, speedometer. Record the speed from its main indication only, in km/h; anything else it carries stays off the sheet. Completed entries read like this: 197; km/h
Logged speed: 175; km/h
